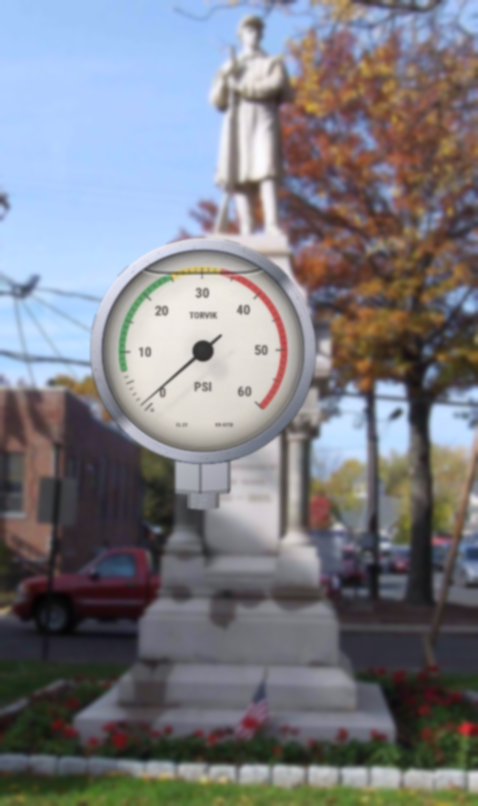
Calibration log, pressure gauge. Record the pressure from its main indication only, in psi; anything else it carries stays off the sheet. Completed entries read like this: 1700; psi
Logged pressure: 1; psi
